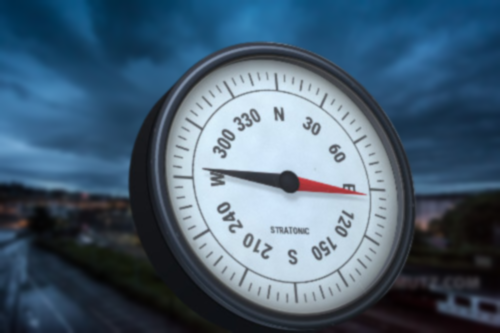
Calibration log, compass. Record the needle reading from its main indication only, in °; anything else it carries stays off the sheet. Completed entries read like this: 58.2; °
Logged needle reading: 95; °
